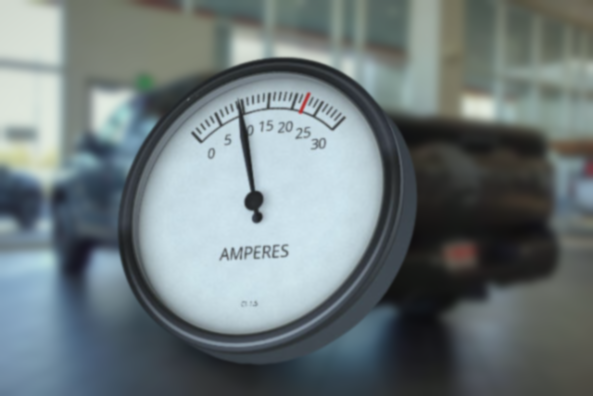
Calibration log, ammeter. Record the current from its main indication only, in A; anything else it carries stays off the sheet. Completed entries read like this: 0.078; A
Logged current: 10; A
